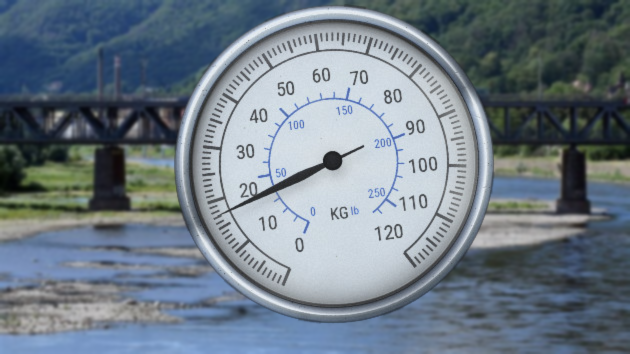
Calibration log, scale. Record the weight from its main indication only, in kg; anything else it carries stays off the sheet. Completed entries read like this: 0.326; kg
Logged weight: 17; kg
